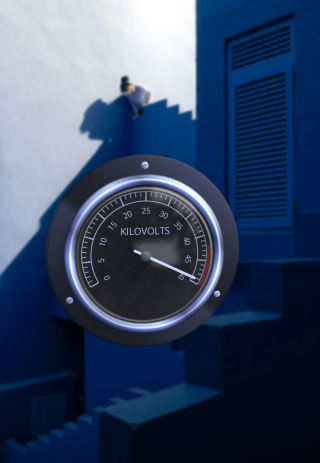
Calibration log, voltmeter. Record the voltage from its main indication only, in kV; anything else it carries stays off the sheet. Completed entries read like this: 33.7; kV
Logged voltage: 49; kV
